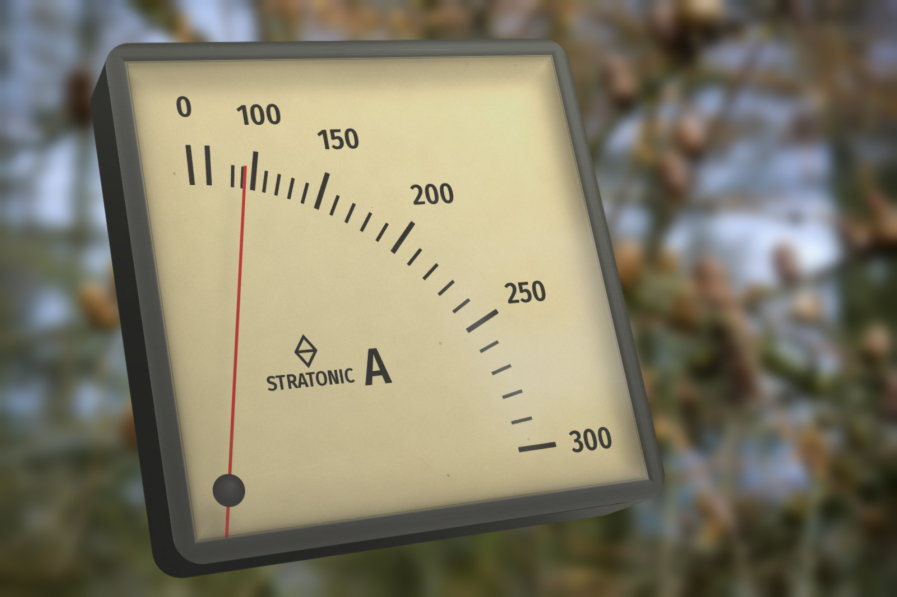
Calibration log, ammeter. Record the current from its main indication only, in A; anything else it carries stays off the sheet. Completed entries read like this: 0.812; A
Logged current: 90; A
